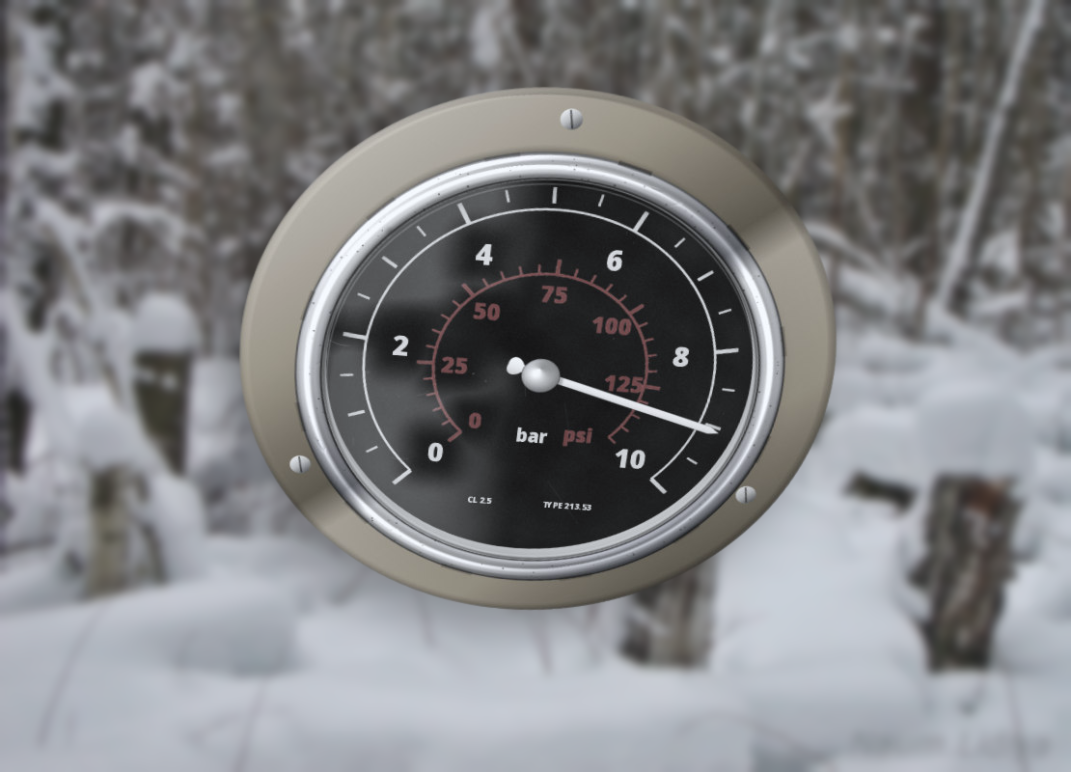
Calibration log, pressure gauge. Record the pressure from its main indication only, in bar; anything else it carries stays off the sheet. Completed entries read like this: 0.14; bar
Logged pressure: 9; bar
